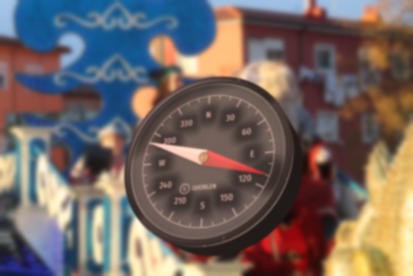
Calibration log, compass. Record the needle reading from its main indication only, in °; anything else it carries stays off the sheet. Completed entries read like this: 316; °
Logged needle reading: 110; °
